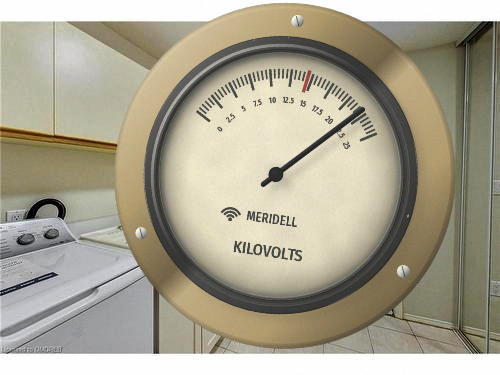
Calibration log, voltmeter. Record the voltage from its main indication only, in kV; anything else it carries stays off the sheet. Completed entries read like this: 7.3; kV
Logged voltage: 22; kV
